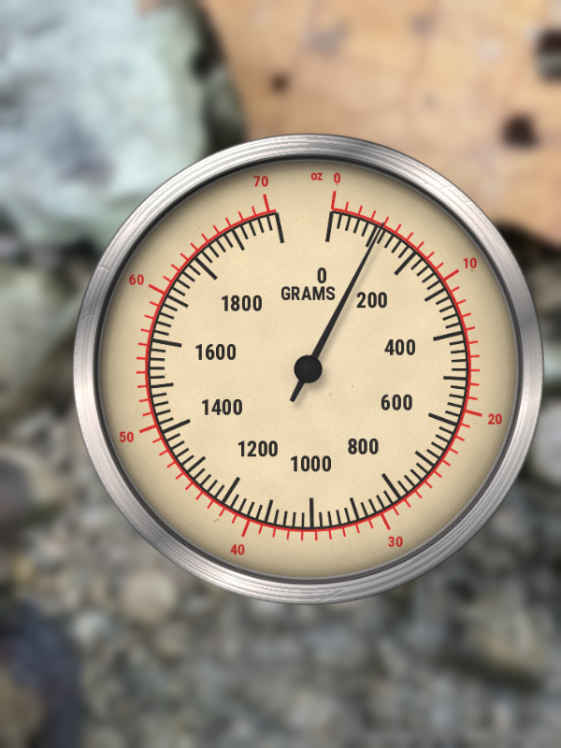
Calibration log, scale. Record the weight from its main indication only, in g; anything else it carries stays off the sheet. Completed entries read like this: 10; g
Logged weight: 110; g
